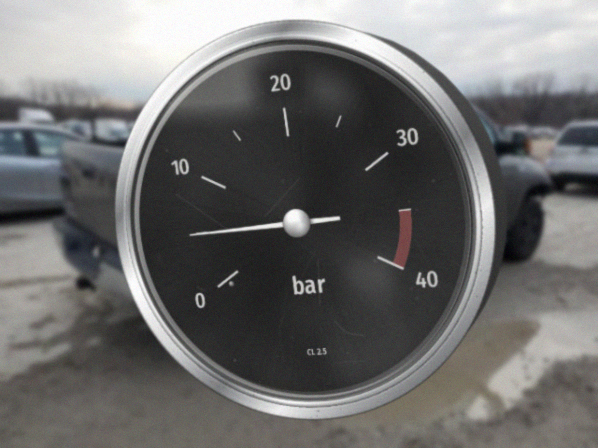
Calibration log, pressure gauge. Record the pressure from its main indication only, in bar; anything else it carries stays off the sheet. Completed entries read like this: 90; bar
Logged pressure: 5; bar
